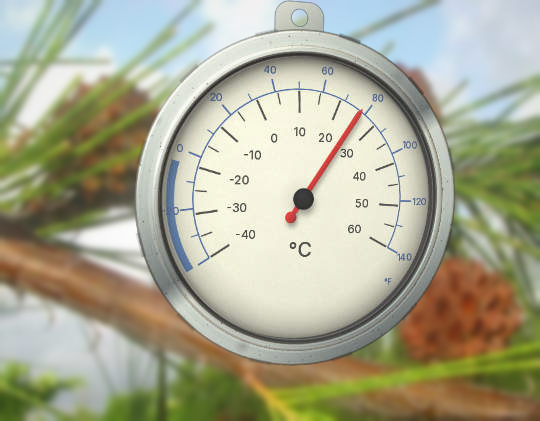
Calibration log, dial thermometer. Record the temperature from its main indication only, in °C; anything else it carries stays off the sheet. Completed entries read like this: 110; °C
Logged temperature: 25; °C
